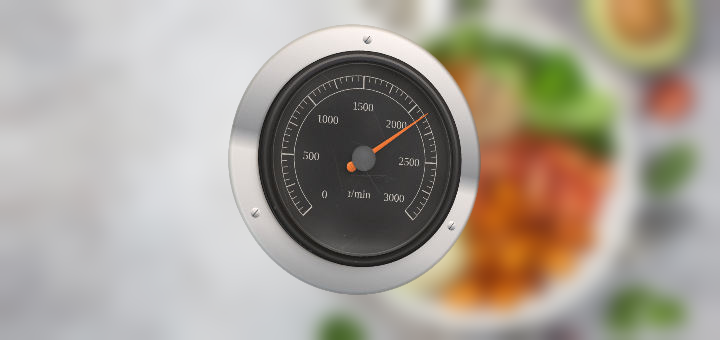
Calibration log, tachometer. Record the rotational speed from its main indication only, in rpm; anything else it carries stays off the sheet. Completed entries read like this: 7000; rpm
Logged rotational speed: 2100; rpm
